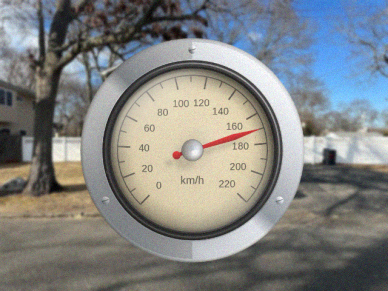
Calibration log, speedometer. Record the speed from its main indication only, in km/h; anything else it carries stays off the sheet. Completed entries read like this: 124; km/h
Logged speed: 170; km/h
